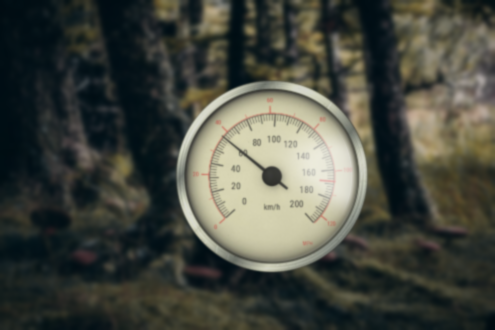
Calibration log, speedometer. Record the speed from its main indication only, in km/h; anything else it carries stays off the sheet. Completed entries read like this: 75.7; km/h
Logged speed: 60; km/h
